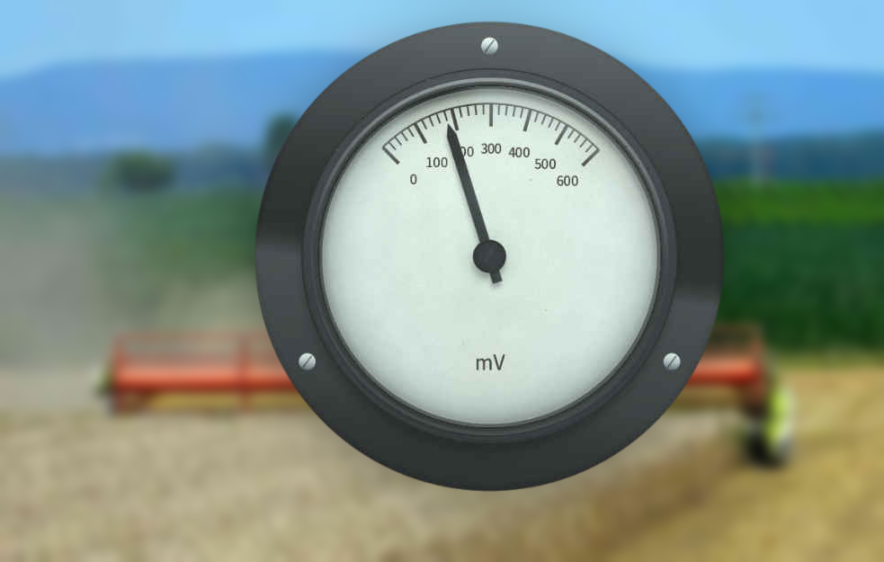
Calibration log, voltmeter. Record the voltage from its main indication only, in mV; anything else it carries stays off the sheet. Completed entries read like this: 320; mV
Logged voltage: 180; mV
